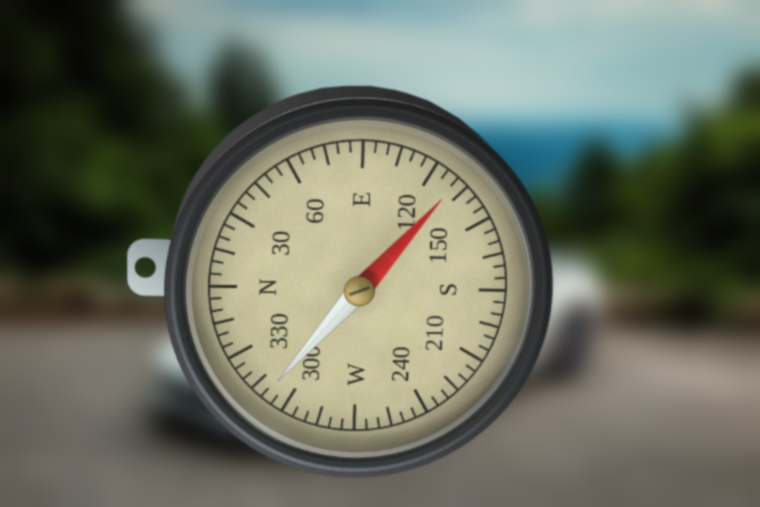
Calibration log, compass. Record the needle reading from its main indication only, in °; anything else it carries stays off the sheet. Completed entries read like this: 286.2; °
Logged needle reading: 130; °
